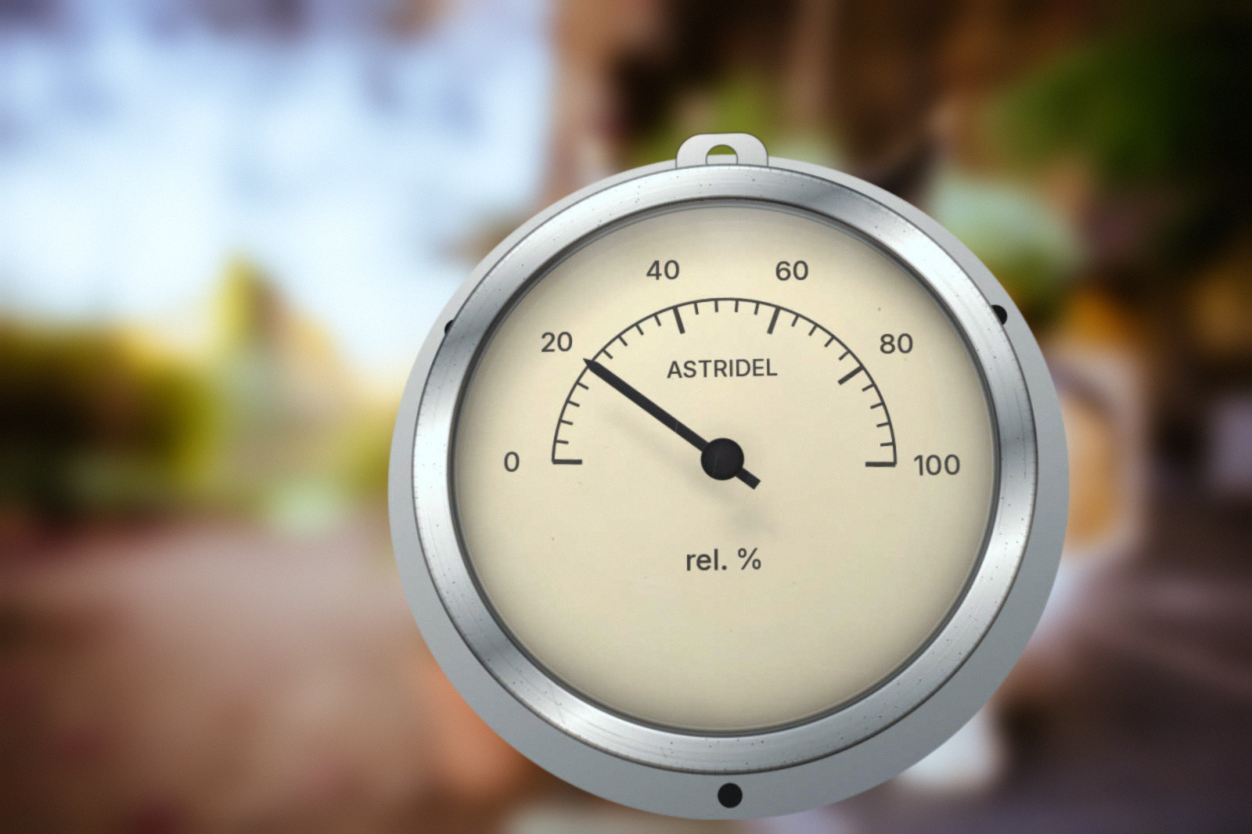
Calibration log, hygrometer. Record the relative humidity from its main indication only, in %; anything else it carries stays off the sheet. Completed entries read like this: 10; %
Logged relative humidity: 20; %
